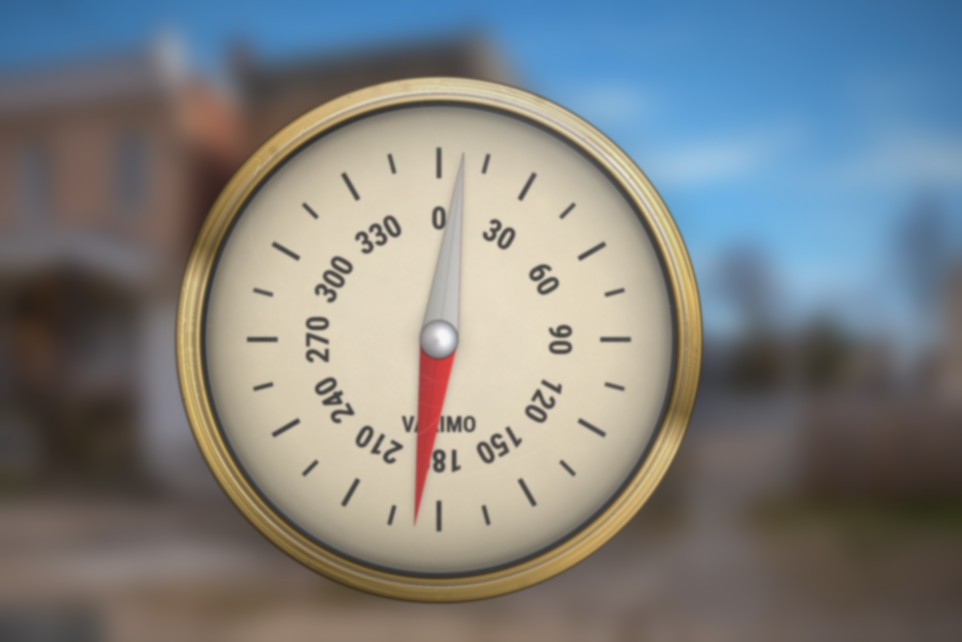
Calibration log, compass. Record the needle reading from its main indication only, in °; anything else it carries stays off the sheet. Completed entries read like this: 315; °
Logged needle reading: 187.5; °
